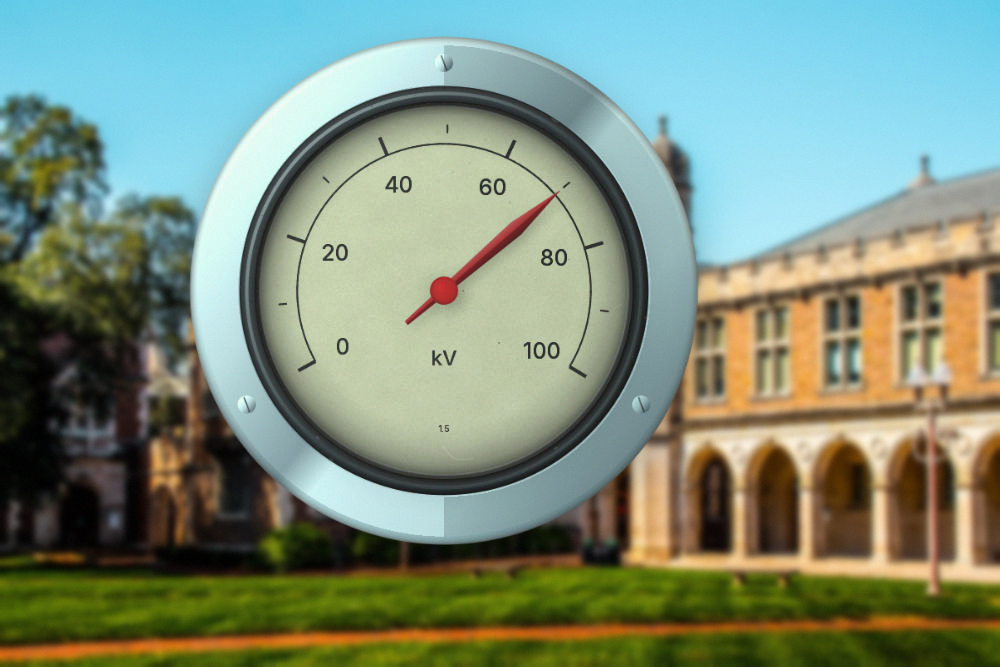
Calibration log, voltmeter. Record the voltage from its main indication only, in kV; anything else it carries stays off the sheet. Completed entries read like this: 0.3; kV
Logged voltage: 70; kV
